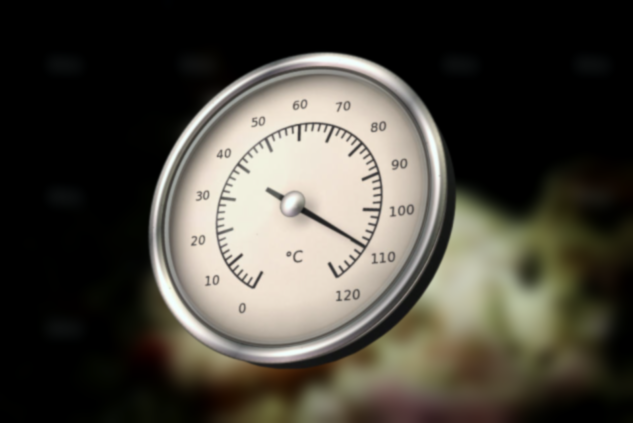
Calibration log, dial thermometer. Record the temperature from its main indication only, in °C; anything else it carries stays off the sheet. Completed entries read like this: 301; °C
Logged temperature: 110; °C
